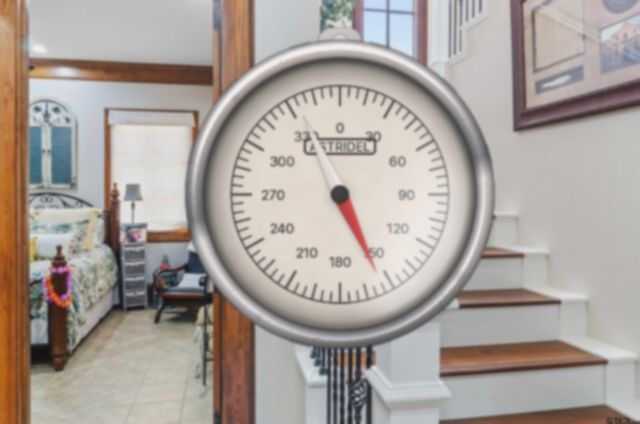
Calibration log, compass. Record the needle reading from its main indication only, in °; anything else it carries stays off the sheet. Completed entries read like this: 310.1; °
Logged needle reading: 155; °
